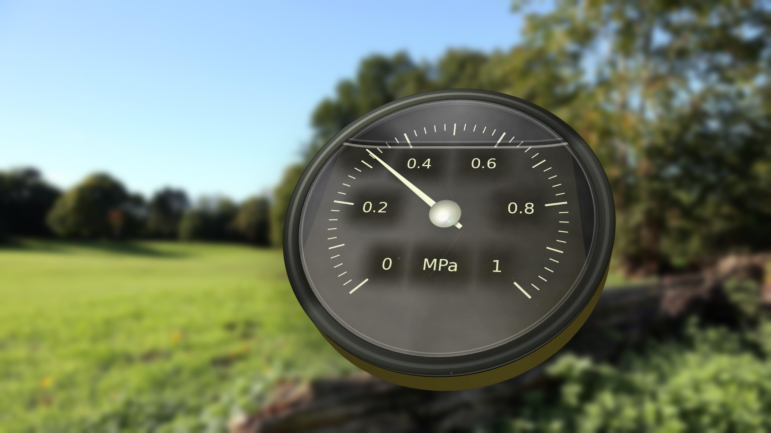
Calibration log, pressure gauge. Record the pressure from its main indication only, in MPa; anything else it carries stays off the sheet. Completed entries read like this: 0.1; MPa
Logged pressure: 0.32; MPa
